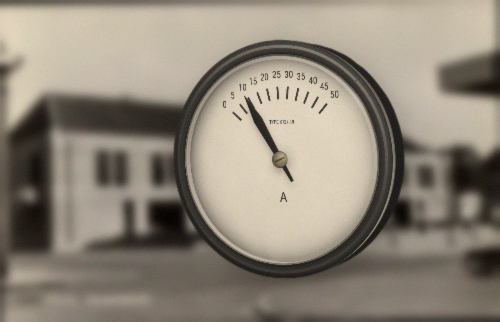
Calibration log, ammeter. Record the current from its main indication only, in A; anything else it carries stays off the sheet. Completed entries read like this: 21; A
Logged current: 10; A
